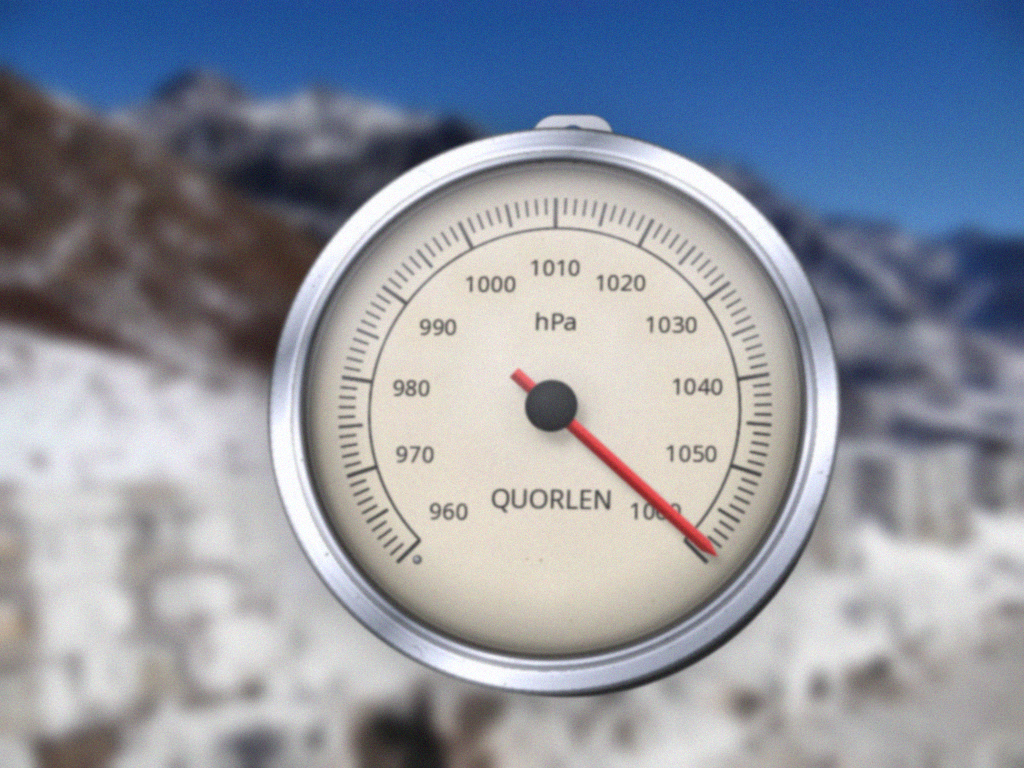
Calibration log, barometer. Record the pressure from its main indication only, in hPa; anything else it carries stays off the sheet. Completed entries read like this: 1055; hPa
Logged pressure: 1059; hPa
